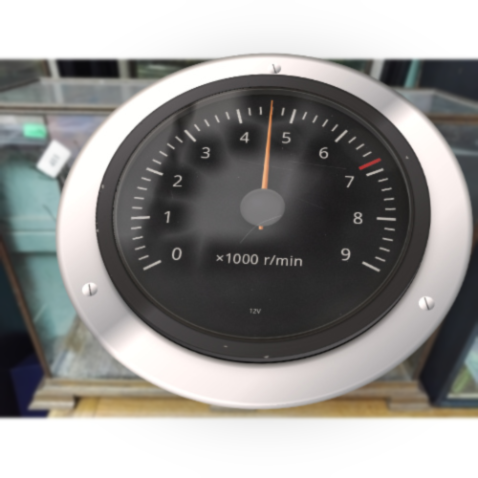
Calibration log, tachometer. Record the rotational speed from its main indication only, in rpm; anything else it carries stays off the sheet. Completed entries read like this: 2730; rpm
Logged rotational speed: 4600; rpm
